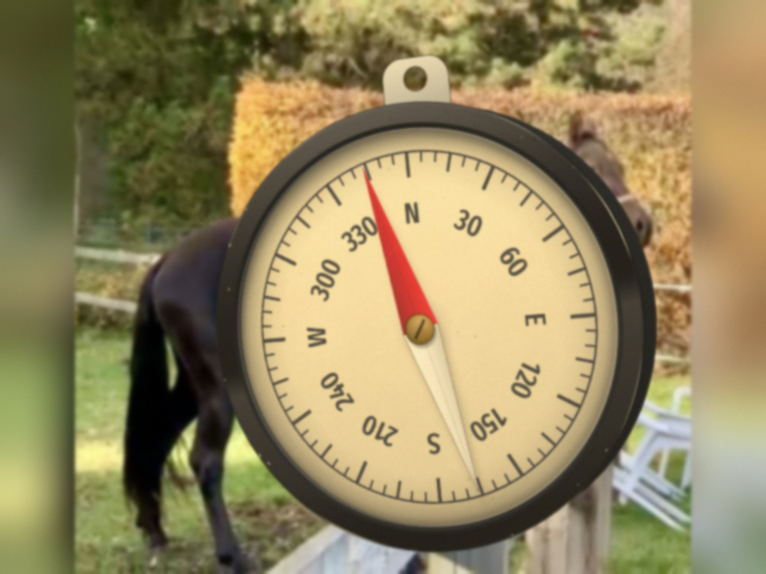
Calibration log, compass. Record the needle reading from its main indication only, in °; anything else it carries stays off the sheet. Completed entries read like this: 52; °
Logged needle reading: 345; °
